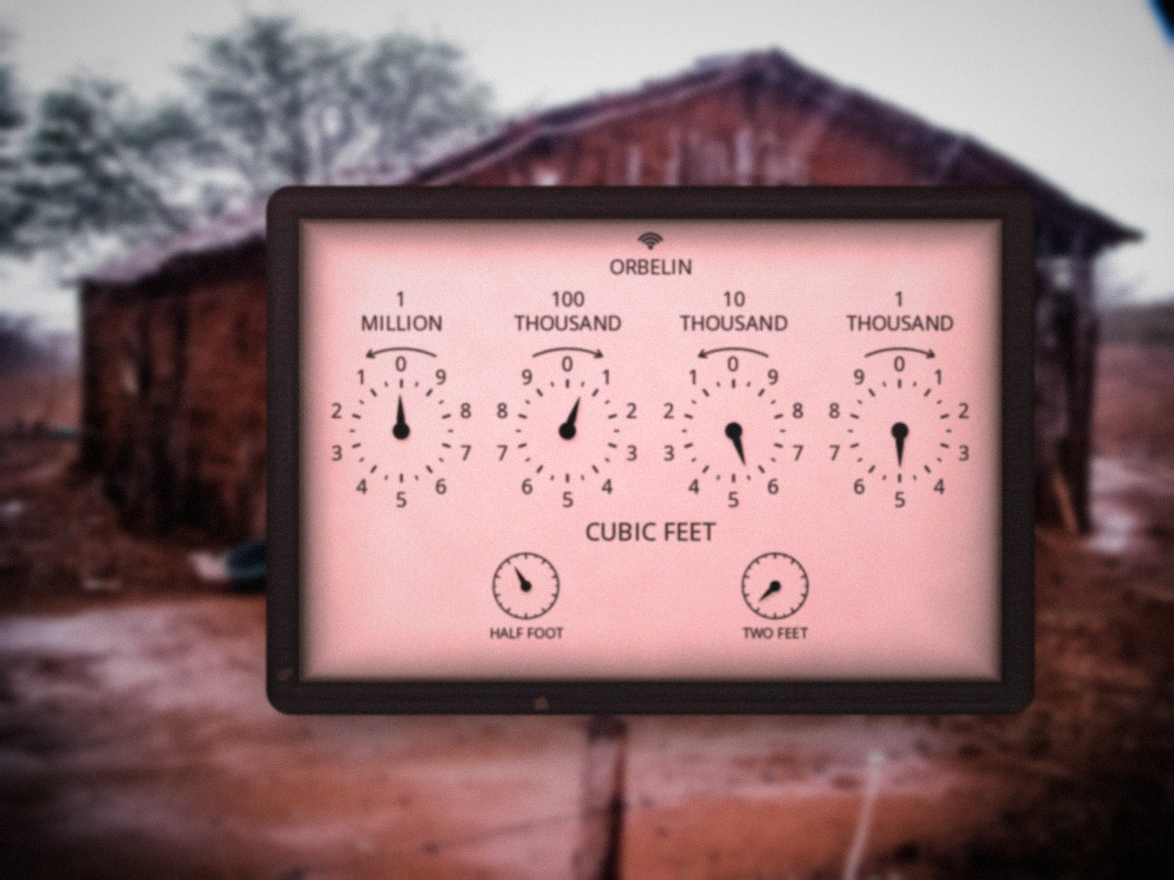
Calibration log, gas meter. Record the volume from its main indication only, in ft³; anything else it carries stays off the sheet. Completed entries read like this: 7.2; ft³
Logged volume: 5500; ft³
